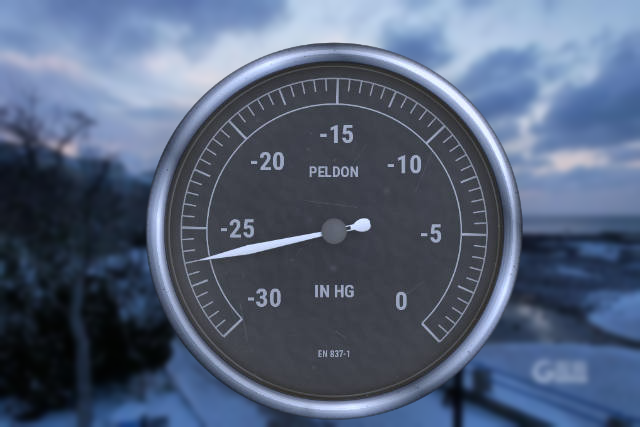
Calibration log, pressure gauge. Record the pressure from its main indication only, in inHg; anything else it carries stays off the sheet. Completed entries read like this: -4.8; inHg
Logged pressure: -26.5; inHg
